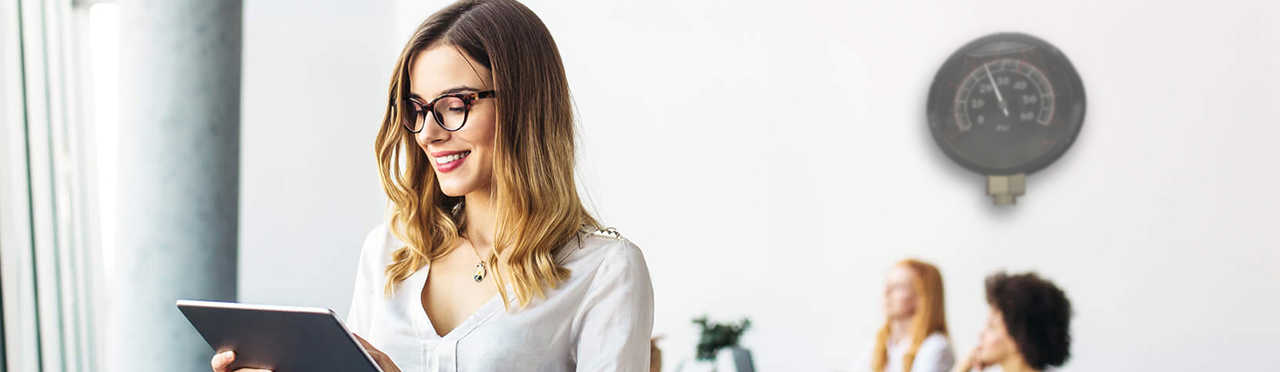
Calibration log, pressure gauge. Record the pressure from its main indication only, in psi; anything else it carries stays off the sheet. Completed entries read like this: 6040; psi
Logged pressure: 25; psi
